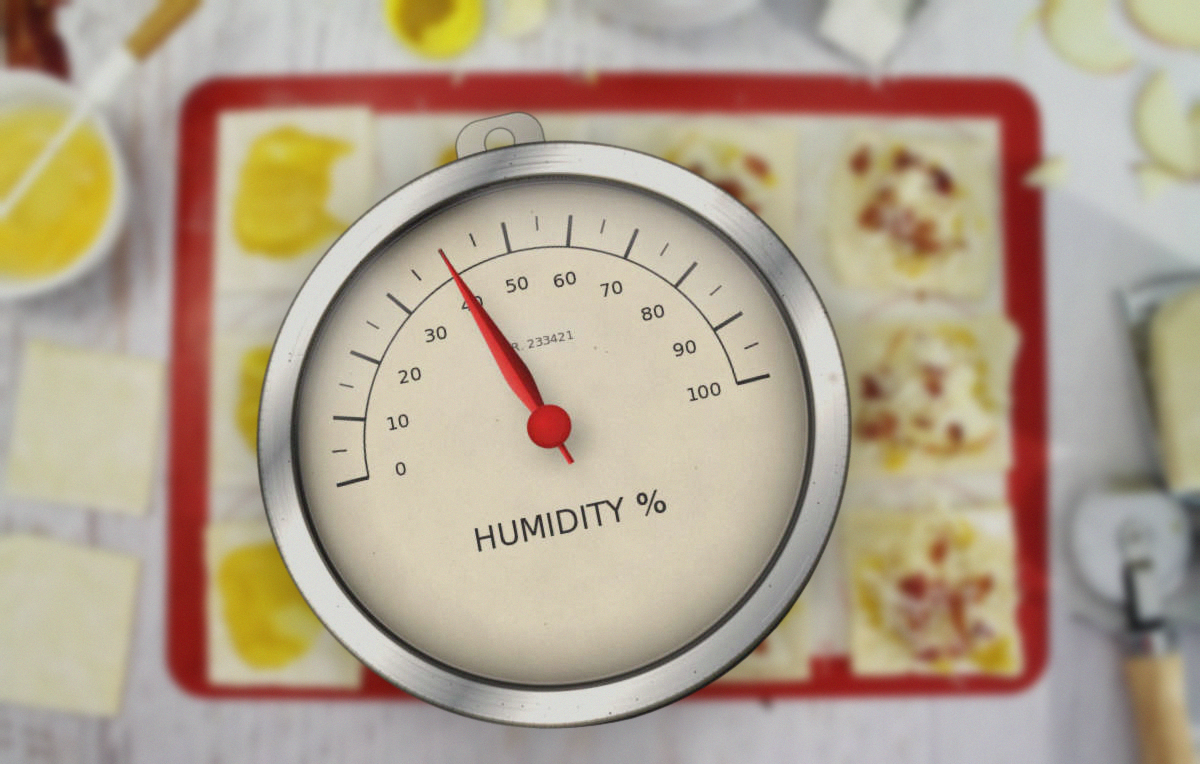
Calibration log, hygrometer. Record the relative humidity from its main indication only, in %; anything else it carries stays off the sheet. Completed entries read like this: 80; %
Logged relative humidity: 40; %
